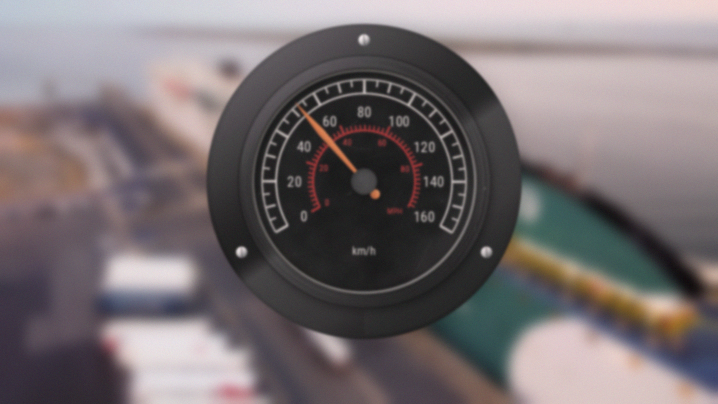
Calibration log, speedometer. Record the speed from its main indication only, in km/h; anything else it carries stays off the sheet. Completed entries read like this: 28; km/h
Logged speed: 52.5; km/h
